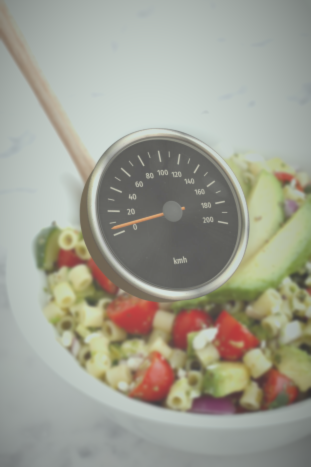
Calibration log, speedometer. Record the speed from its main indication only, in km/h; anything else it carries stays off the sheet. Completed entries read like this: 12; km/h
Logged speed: 5; km/h
